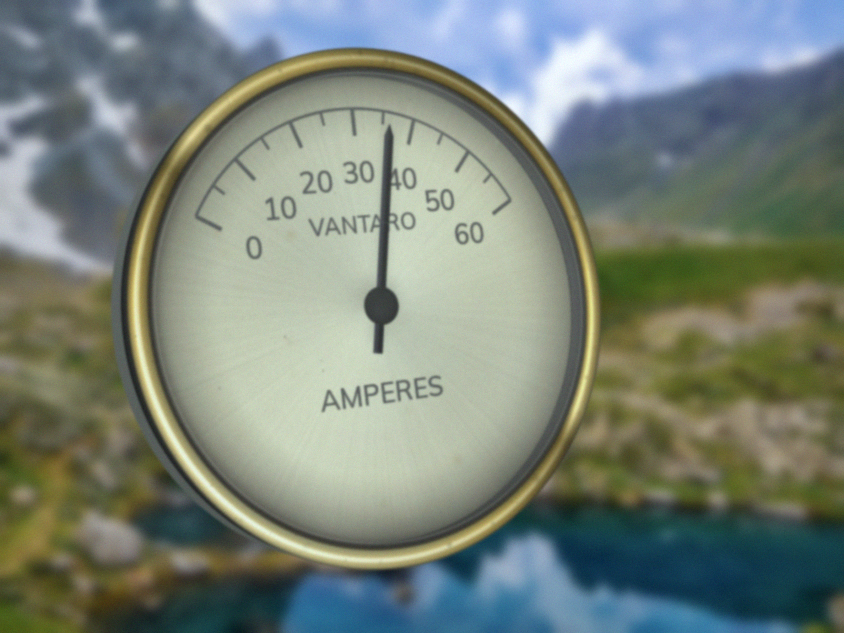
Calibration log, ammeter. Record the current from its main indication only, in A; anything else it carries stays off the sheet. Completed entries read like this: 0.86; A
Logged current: 35; A
